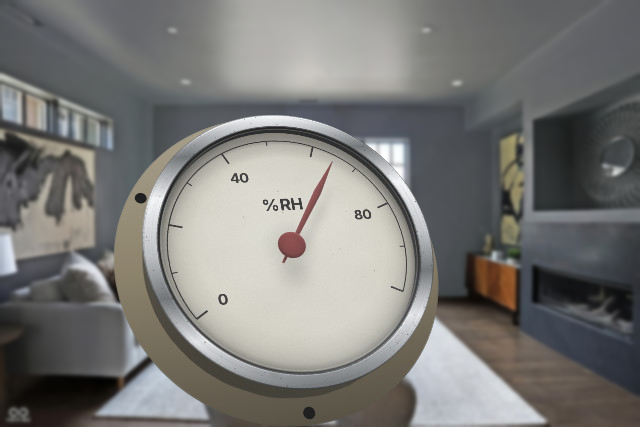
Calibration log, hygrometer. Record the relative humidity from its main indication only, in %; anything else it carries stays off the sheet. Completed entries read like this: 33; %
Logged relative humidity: 65; %
